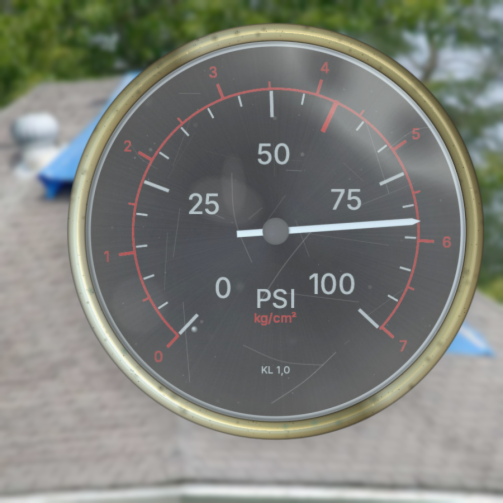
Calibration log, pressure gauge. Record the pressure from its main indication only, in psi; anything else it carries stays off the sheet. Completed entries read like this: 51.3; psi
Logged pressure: 82.5; psi
